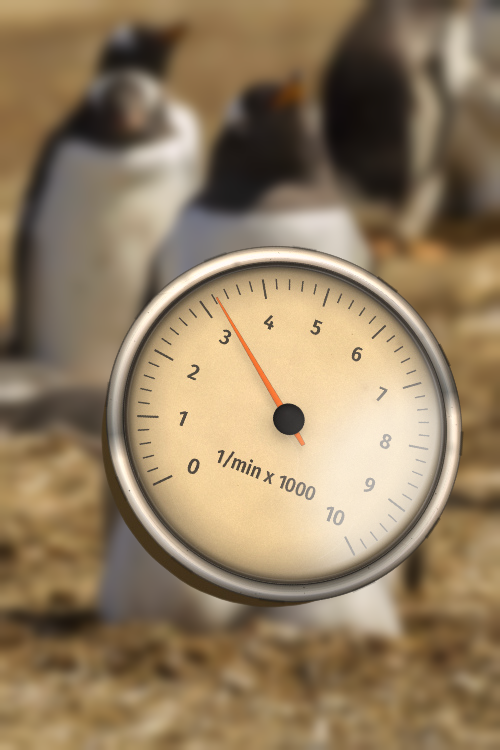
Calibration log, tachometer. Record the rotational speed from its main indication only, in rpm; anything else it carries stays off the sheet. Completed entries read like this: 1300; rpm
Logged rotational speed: 3200; rpm
